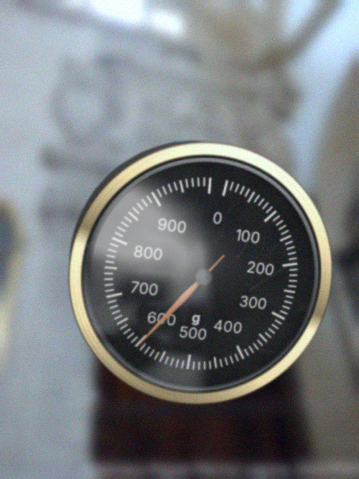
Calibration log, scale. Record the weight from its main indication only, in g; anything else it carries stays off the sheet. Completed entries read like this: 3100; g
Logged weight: 600; g
